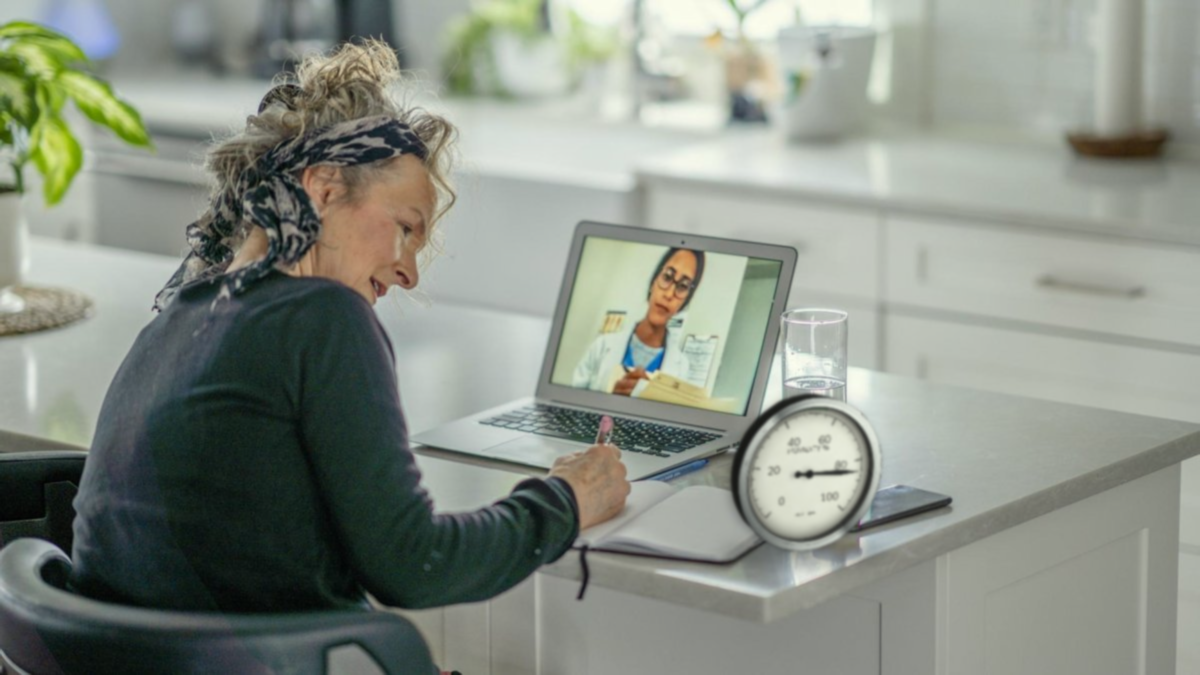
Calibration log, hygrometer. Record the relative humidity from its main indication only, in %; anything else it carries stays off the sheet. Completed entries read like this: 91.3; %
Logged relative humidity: 84; %
